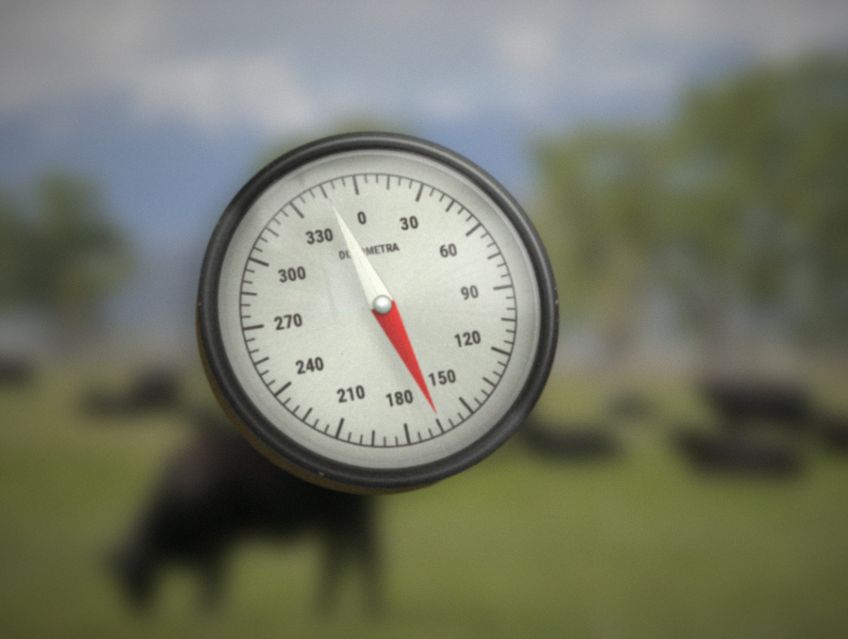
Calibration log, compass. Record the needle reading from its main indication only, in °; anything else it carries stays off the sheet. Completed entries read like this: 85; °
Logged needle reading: 165; °
